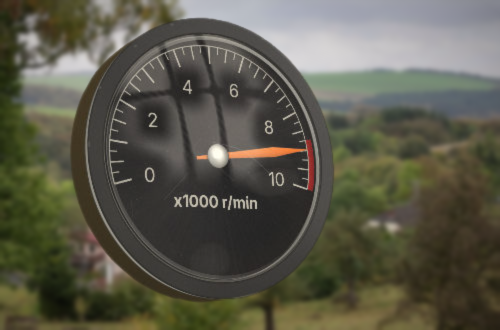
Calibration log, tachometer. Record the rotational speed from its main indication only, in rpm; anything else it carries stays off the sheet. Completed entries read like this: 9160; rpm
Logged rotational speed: 9000; rpm
